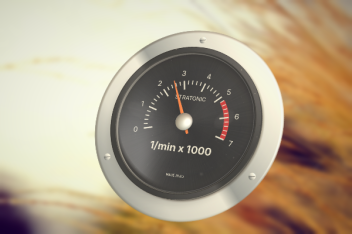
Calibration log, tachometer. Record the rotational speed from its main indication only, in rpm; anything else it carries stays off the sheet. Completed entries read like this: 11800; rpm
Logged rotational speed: 2600; rpm
